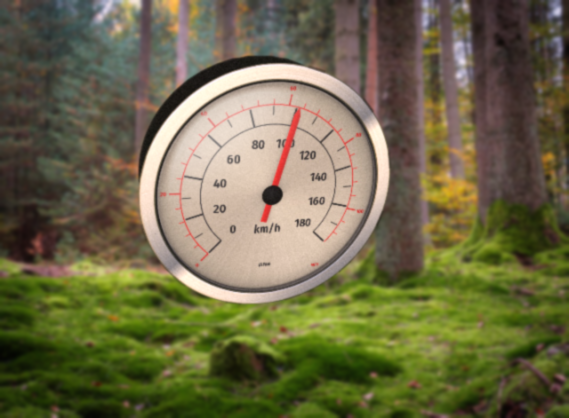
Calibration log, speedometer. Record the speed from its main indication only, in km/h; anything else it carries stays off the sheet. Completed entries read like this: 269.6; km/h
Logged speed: 100; km/h
